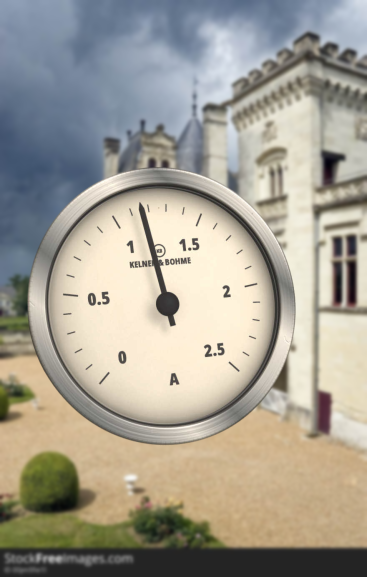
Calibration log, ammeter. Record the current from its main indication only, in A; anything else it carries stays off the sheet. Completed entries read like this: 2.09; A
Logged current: 1.15; A
